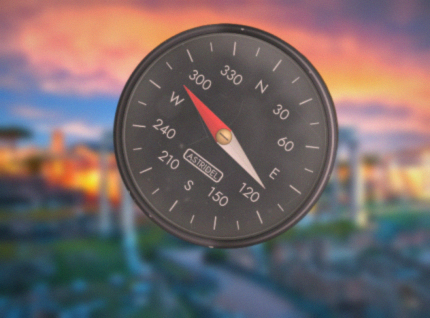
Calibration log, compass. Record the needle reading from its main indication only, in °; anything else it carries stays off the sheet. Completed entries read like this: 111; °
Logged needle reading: 285; °
